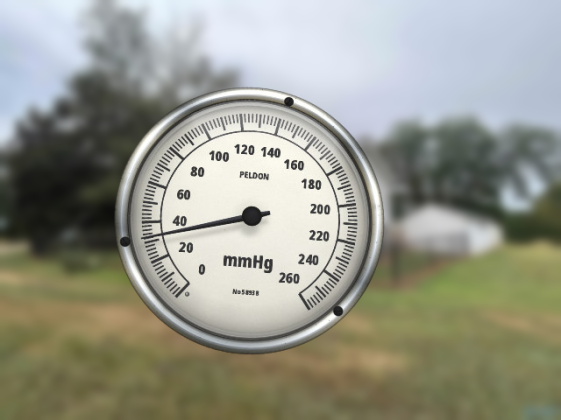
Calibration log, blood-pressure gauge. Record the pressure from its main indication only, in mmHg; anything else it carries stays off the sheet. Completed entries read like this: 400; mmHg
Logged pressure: 32; mmHg
